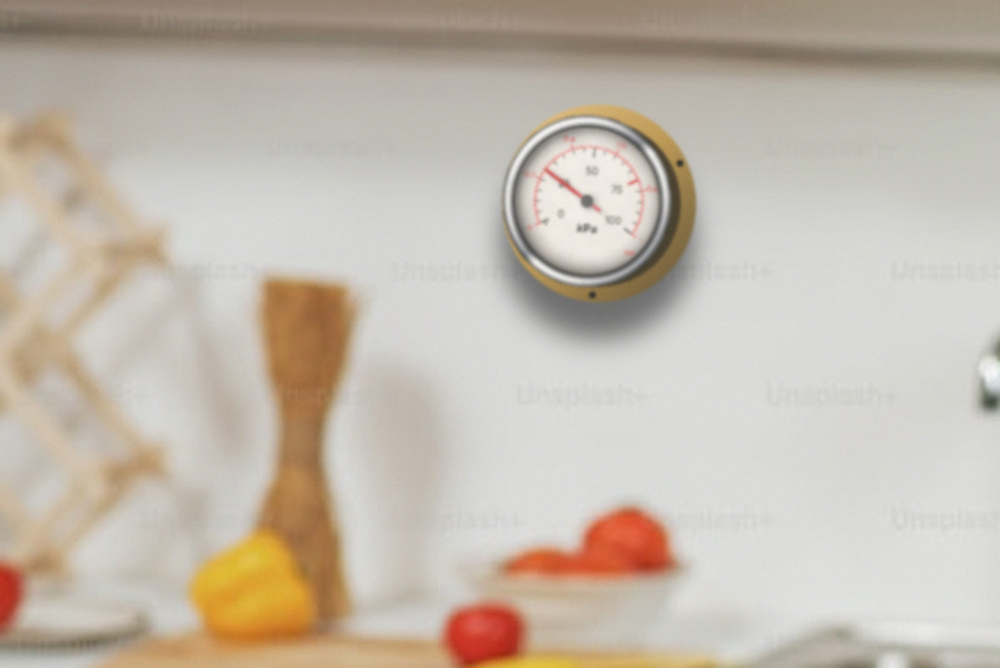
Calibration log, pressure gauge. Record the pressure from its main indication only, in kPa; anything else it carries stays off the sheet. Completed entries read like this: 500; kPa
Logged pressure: 25; kPa
